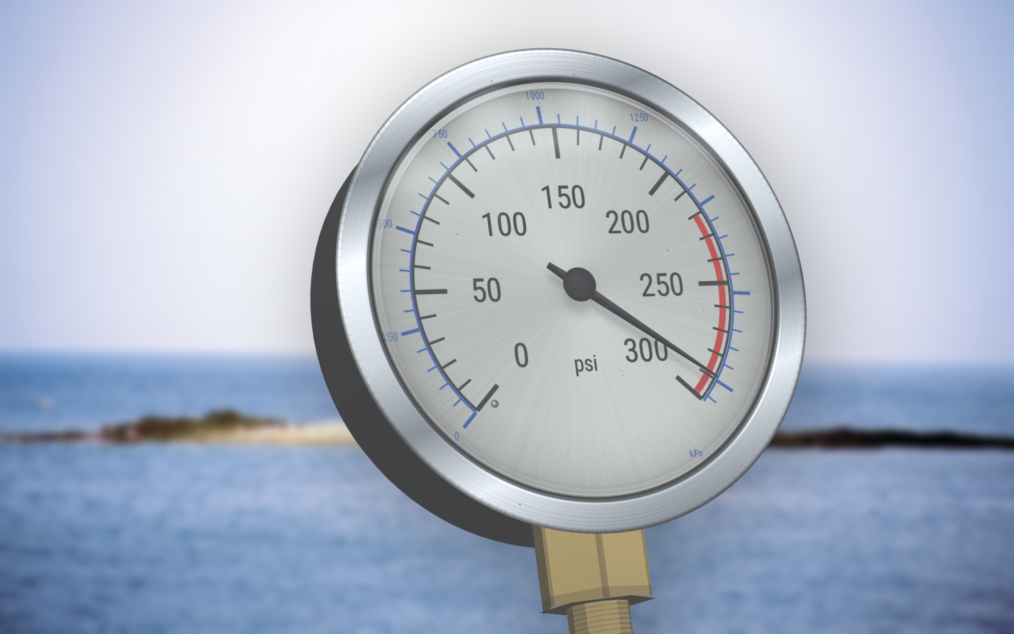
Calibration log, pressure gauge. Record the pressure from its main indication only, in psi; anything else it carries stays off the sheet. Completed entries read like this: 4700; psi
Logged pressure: 290; psi
